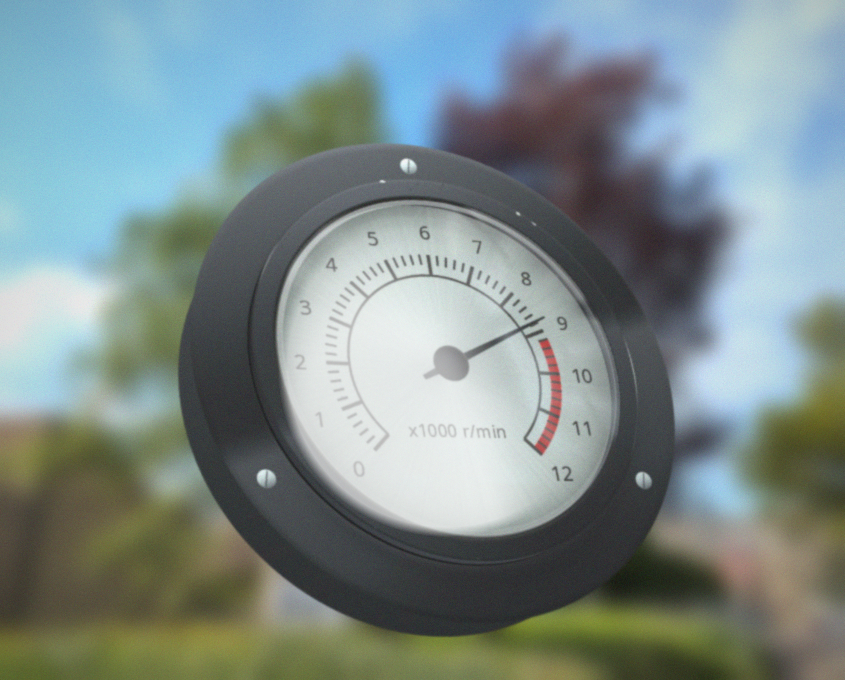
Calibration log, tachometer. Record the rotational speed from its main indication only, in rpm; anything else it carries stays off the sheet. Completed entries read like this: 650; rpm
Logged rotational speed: 8800; rpm
